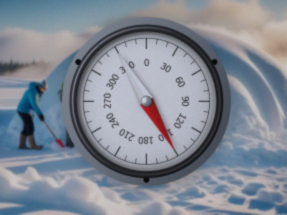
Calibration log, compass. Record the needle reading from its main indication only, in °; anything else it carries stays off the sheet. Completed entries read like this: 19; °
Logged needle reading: 150; °
